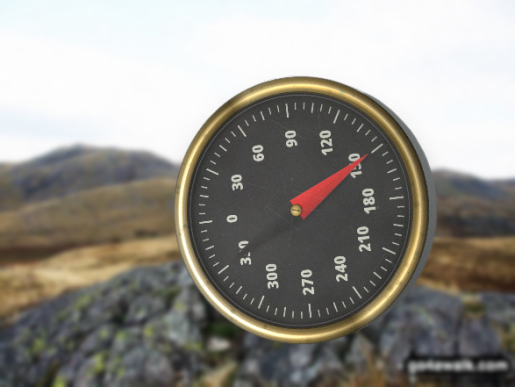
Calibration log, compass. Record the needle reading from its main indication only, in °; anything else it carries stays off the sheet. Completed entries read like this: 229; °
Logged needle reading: 150; °
